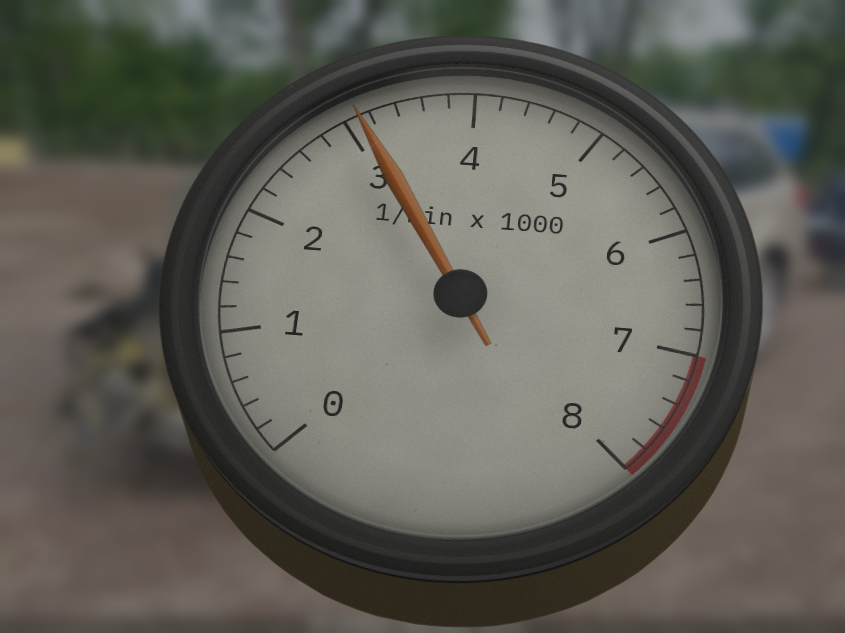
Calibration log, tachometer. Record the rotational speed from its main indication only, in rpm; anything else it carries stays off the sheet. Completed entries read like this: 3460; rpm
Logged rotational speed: 3100; rpm
